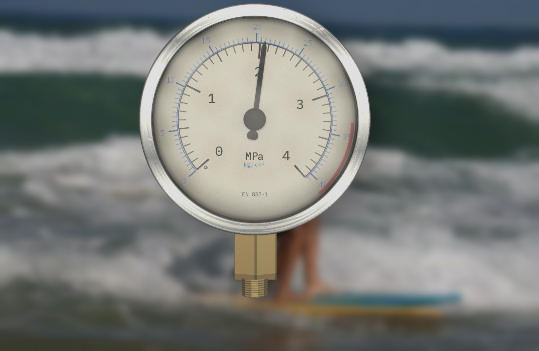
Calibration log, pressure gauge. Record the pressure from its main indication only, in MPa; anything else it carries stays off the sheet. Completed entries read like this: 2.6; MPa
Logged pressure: 2.05; MPa
